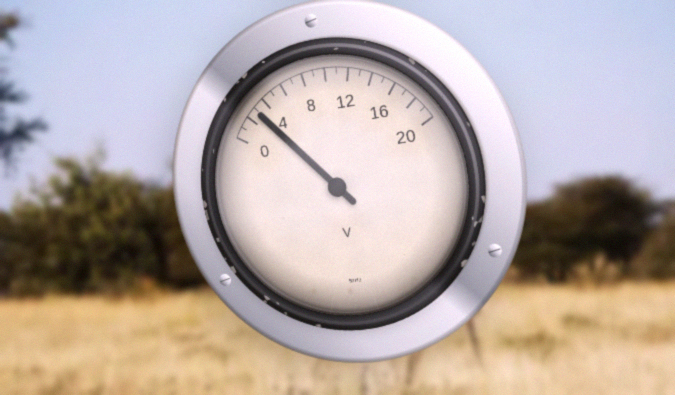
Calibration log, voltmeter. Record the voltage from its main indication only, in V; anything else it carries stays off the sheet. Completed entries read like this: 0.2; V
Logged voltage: 3; V
